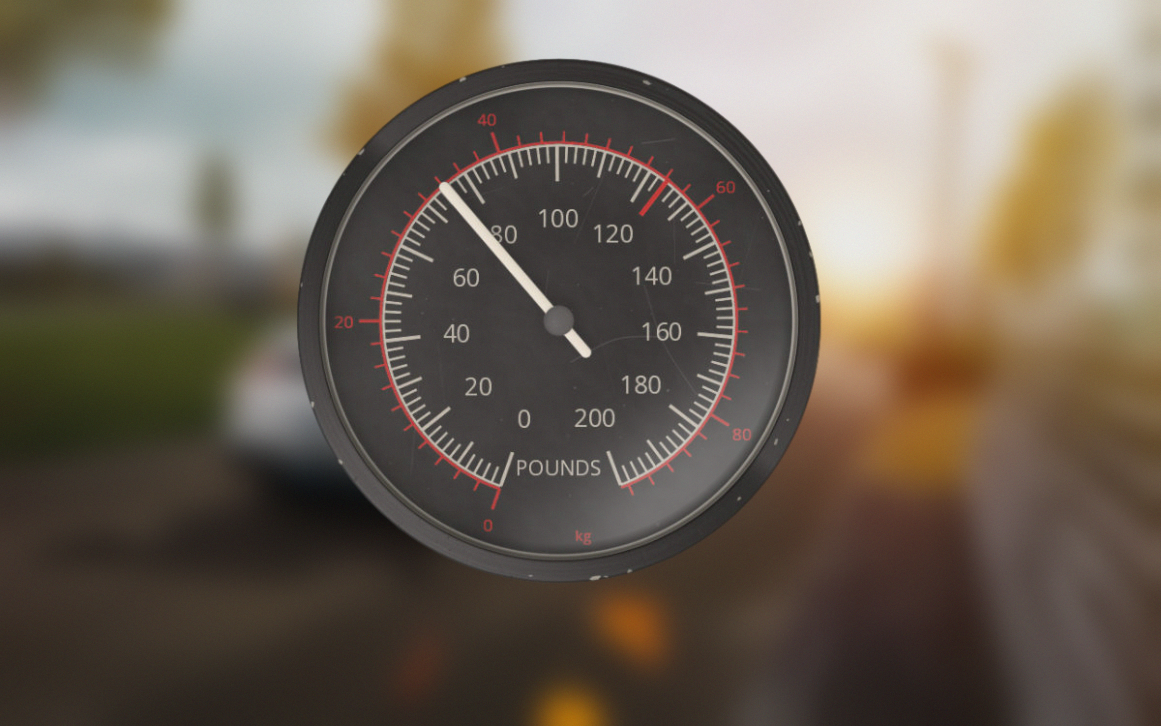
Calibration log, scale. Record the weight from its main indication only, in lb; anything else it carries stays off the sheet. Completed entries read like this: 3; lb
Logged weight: 75; lb
